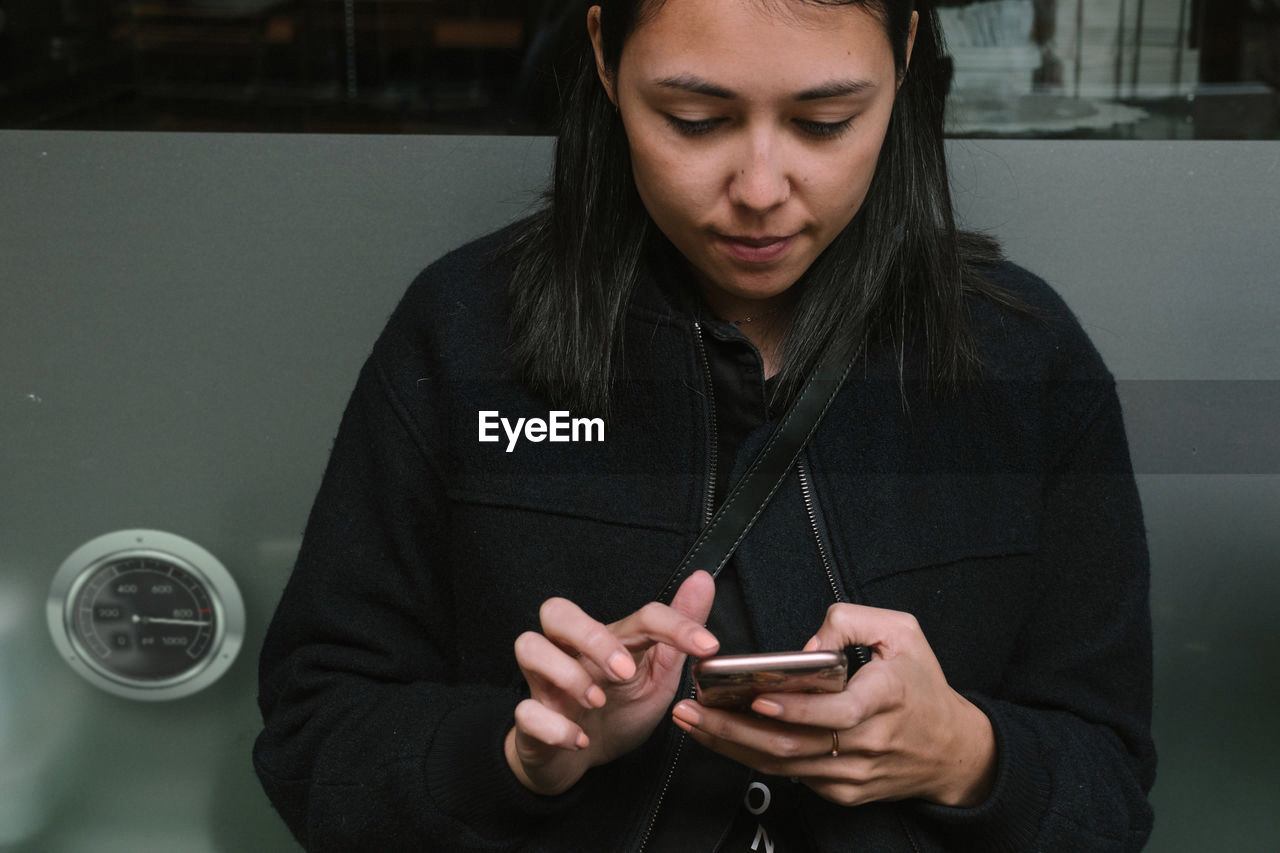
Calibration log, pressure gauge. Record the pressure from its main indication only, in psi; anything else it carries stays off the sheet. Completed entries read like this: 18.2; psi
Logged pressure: 850; psi
